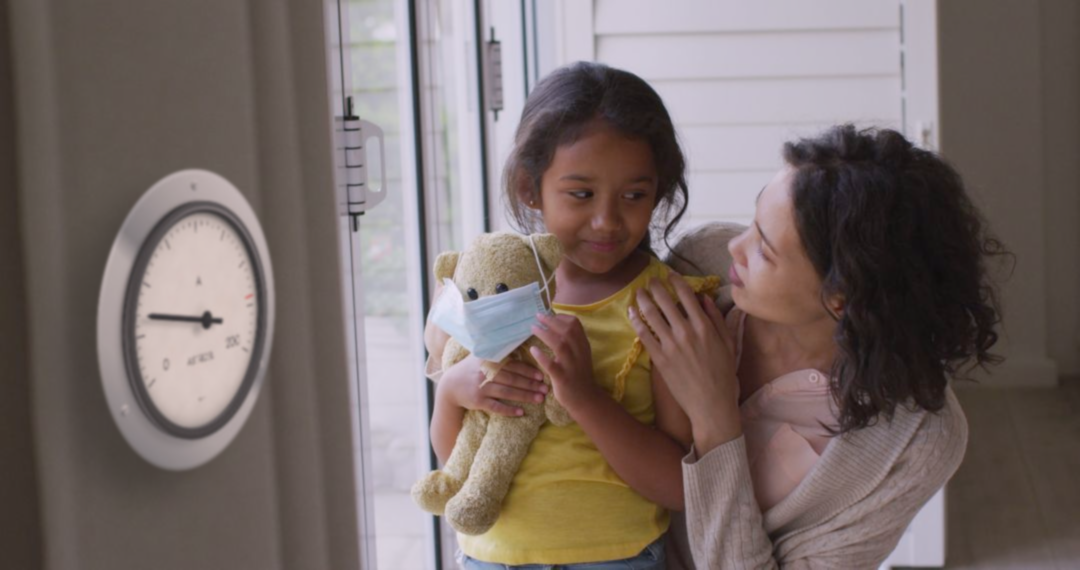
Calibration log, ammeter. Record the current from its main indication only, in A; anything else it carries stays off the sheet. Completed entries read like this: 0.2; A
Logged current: 35; A
